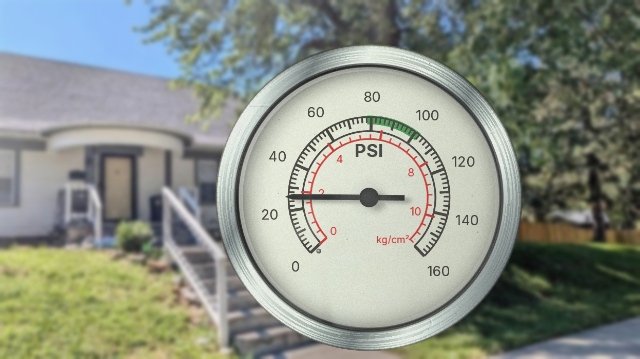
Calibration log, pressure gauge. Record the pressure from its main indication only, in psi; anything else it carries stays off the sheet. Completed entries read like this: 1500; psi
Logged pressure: 26; psi
